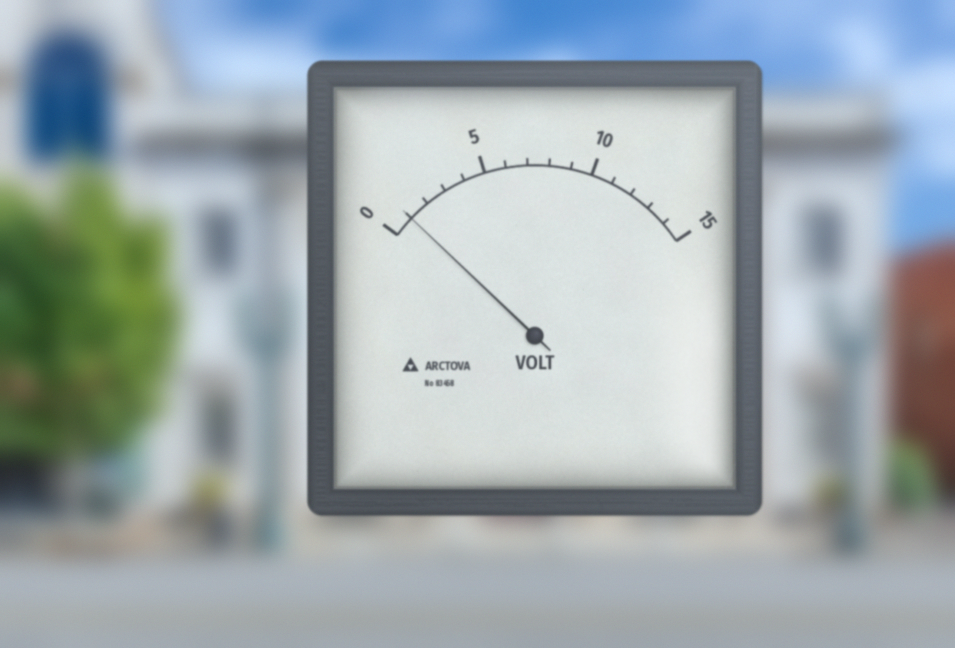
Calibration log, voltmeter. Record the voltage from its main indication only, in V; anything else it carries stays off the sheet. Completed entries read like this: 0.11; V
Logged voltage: 1; V
